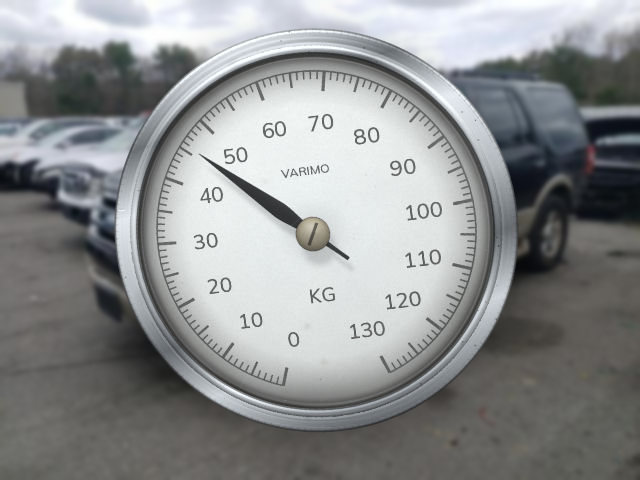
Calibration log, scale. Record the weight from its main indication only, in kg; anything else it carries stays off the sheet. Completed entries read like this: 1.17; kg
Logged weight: 46; kg
